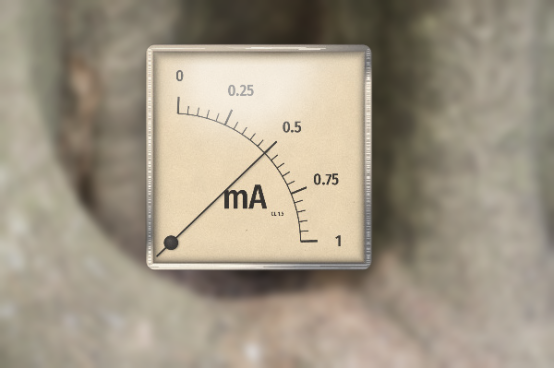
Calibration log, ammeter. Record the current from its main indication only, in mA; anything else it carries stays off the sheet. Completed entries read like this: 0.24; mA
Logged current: 0.5; mA
